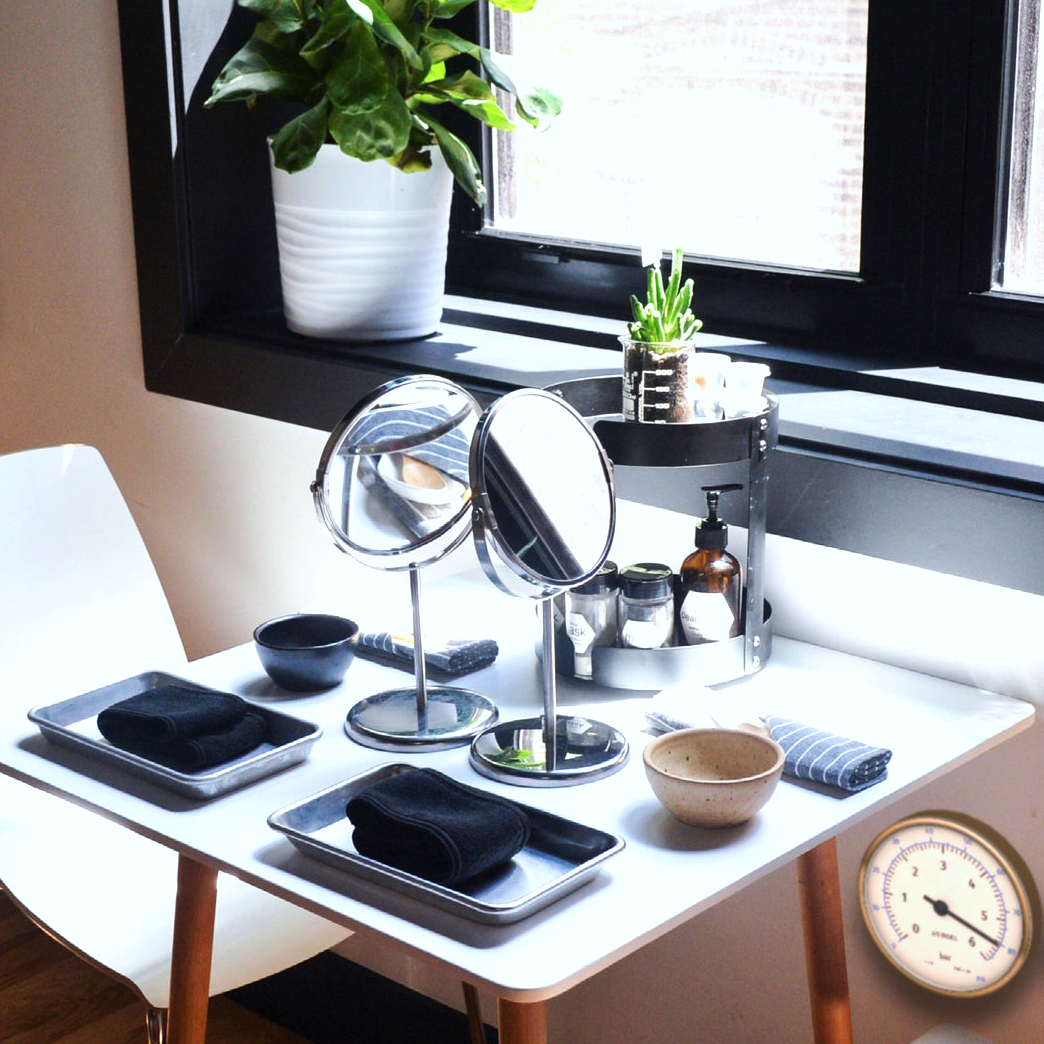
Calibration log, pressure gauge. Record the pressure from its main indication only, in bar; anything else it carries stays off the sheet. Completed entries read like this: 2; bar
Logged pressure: 5.5; bar
